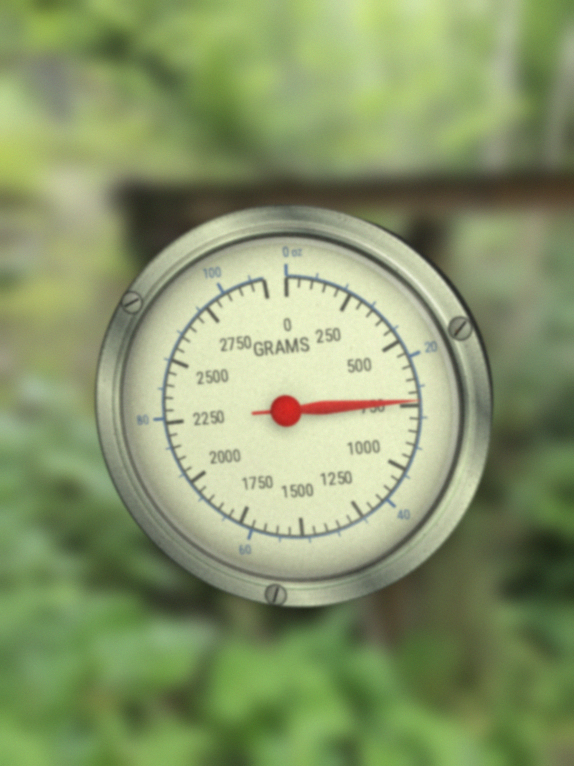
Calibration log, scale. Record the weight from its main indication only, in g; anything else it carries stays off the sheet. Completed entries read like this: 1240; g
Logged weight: 725; g
